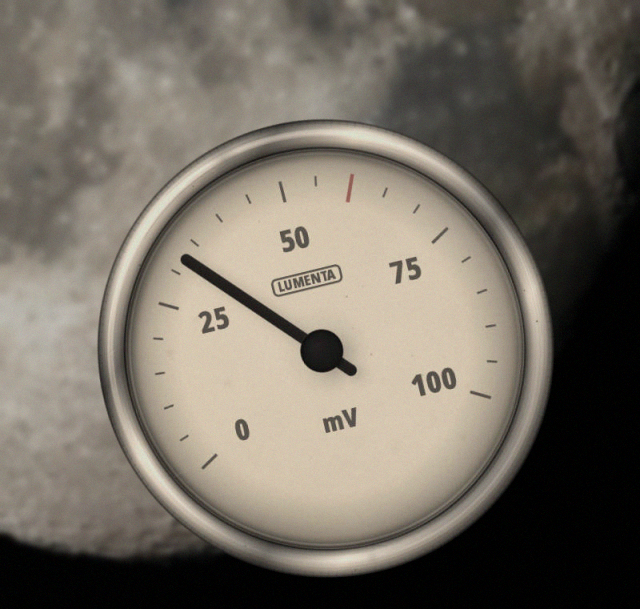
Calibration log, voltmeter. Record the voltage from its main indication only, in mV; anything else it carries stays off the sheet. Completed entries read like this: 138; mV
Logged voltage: 32.5; mV
